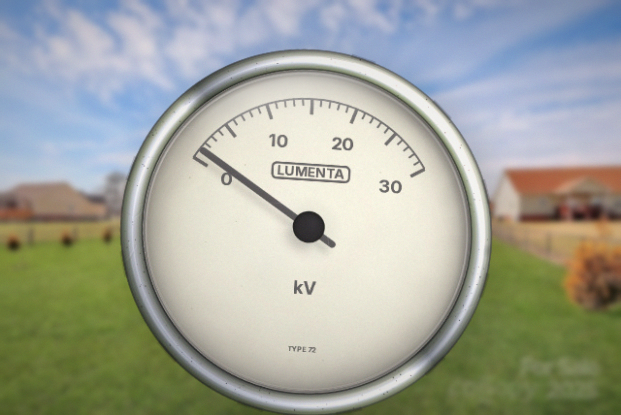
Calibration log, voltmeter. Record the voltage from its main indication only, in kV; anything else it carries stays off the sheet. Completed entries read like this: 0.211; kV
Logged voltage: 1; kV
